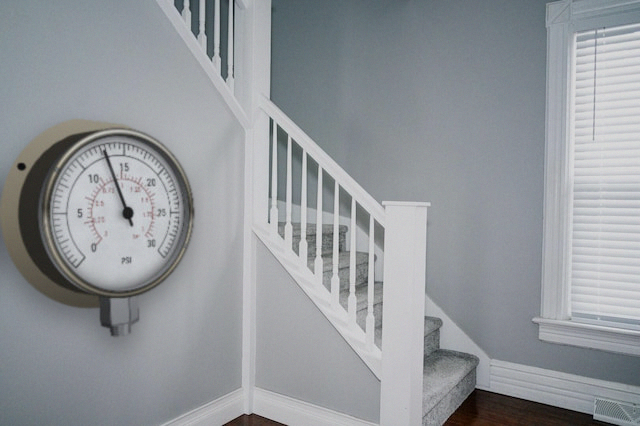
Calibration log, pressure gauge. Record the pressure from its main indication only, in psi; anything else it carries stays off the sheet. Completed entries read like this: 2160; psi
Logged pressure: 12.5; psi
